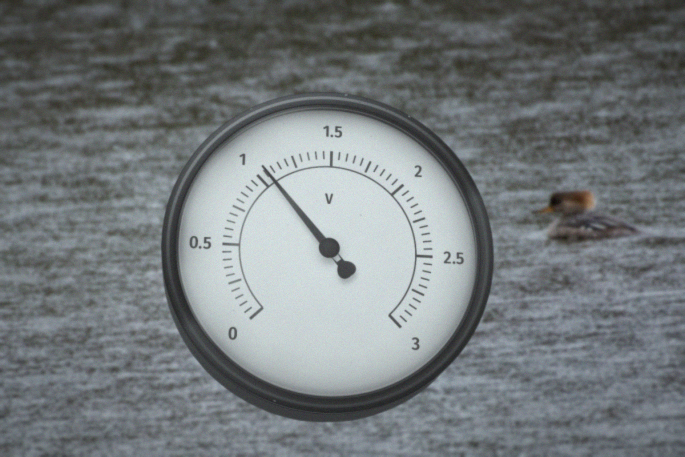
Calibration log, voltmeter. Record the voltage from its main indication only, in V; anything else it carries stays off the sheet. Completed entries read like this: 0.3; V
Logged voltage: 1.05; V
